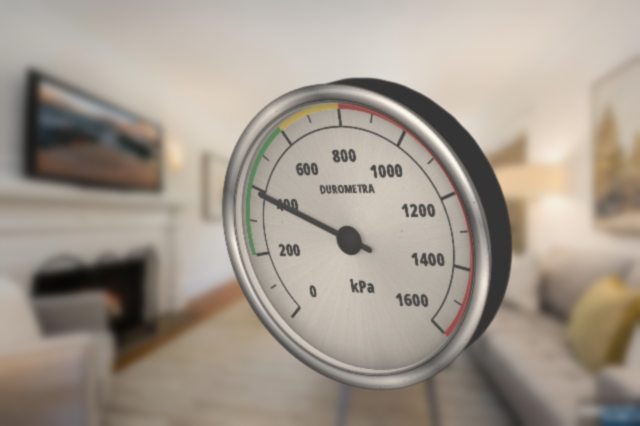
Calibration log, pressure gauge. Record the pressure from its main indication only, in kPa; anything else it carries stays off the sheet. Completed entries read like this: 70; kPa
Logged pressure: 400; kPa
